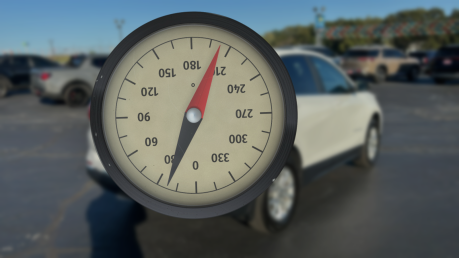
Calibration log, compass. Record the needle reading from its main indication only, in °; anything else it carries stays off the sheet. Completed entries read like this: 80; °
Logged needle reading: 202.5; °
